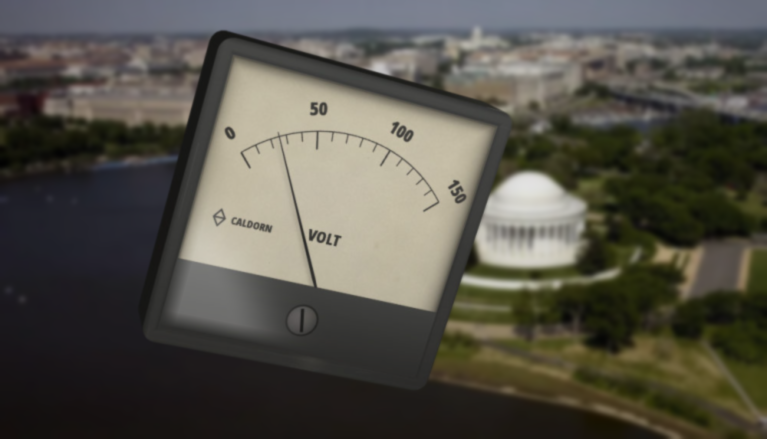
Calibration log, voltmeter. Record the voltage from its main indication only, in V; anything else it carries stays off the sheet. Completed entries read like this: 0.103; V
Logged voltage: 25; V
